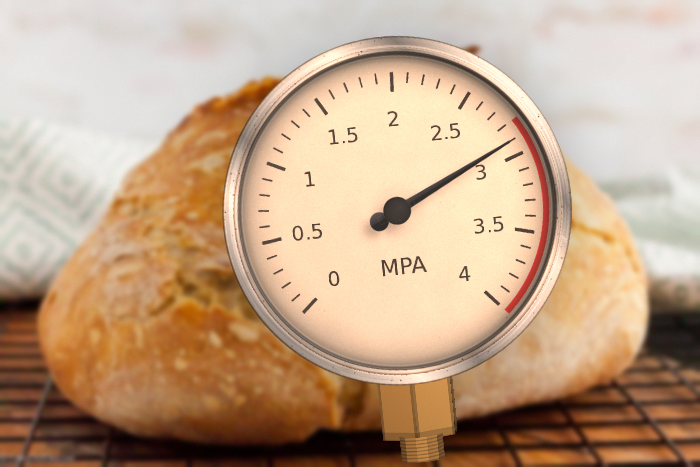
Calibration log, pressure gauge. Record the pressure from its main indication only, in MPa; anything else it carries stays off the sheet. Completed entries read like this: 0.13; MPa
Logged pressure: 2.9; MPa
